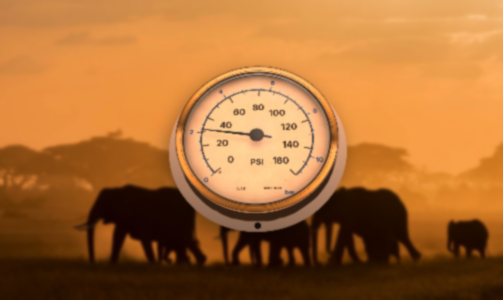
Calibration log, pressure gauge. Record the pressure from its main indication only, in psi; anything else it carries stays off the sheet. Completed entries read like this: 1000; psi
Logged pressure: 30; psi
